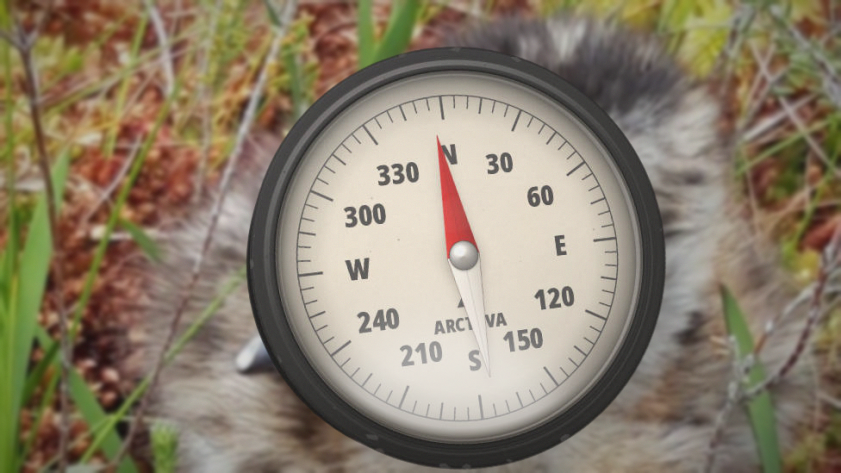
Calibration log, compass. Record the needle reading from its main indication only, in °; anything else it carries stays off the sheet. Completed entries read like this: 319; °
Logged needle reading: 355; °
